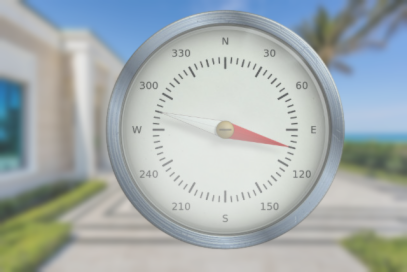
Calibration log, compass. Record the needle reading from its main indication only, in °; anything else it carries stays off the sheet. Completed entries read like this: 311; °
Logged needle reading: 105; °
